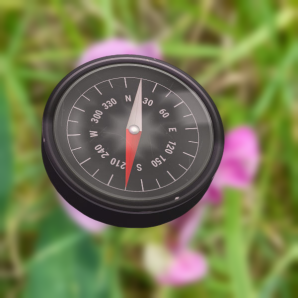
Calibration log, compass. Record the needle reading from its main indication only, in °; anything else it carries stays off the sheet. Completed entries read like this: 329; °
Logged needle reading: 195; °
